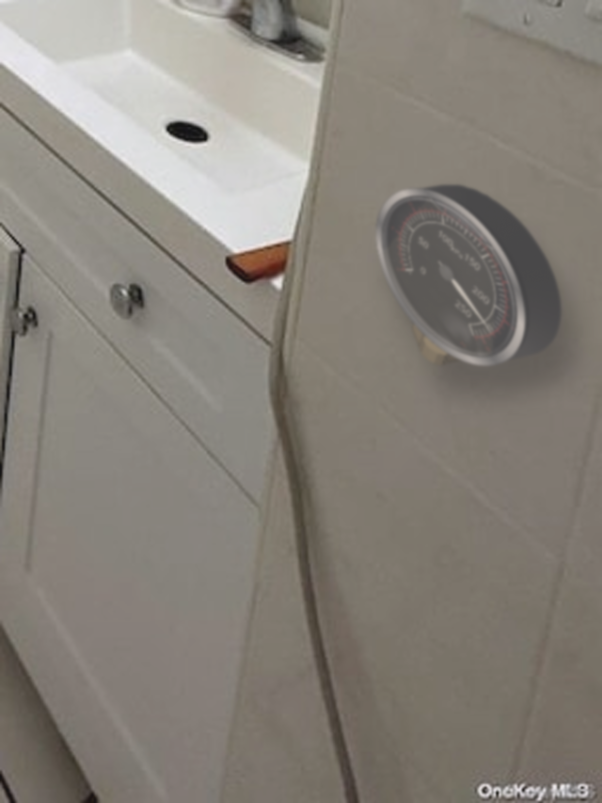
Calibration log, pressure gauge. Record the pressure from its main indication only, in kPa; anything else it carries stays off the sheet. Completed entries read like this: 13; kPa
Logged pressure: 225; kPa
